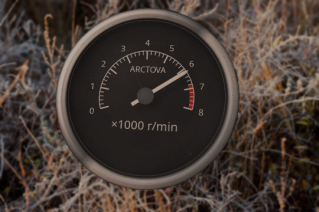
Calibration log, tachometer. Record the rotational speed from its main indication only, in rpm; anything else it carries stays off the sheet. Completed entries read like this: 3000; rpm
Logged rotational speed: 6200; rpm
